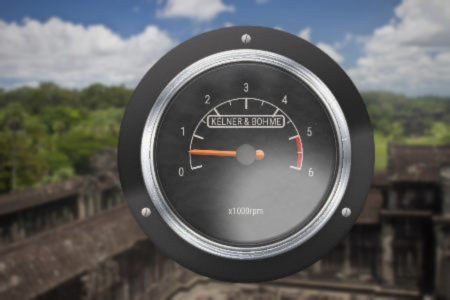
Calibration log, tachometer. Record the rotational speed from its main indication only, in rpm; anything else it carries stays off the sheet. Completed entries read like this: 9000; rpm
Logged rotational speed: 500; rpm
